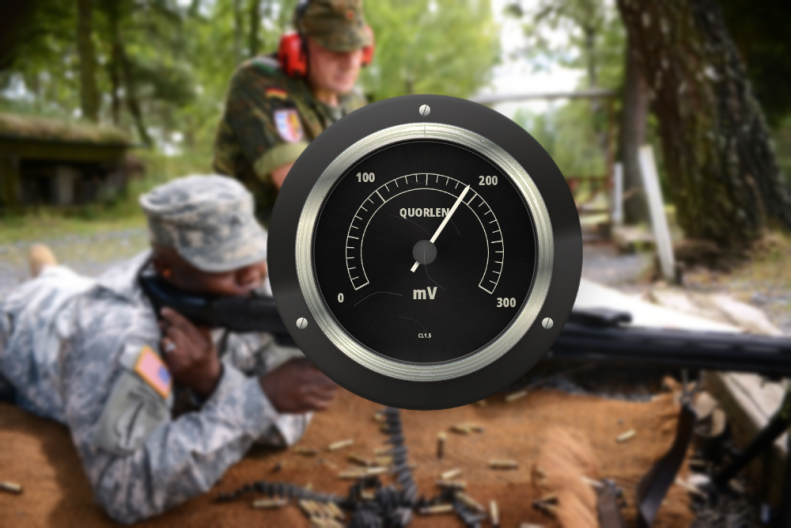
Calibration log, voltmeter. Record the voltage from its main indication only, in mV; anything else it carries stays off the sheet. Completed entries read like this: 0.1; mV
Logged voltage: 190; mV
